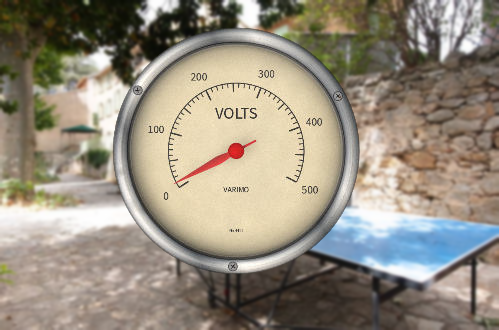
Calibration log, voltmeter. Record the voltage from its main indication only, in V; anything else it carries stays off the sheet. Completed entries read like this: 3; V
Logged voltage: 10; V
